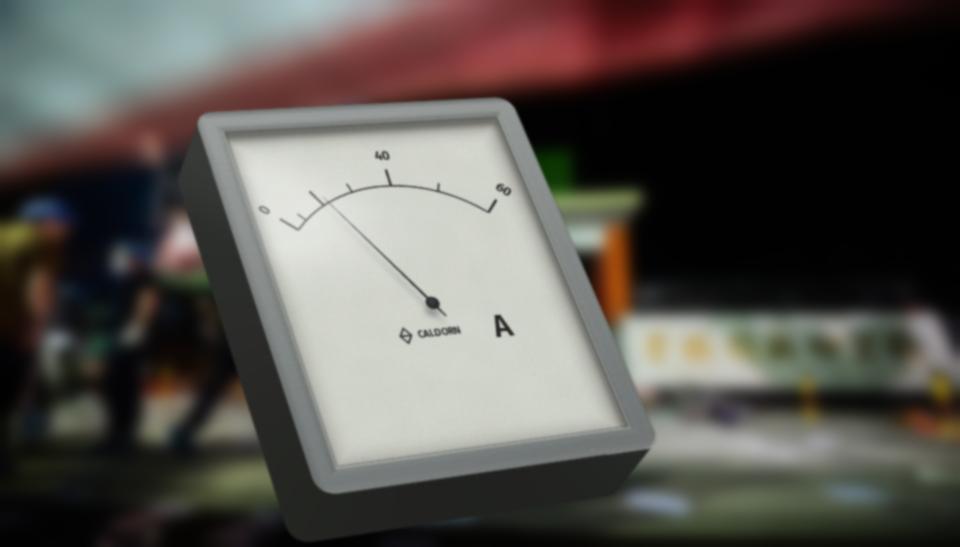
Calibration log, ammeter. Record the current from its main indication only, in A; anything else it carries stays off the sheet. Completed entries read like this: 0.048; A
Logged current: 20; A
